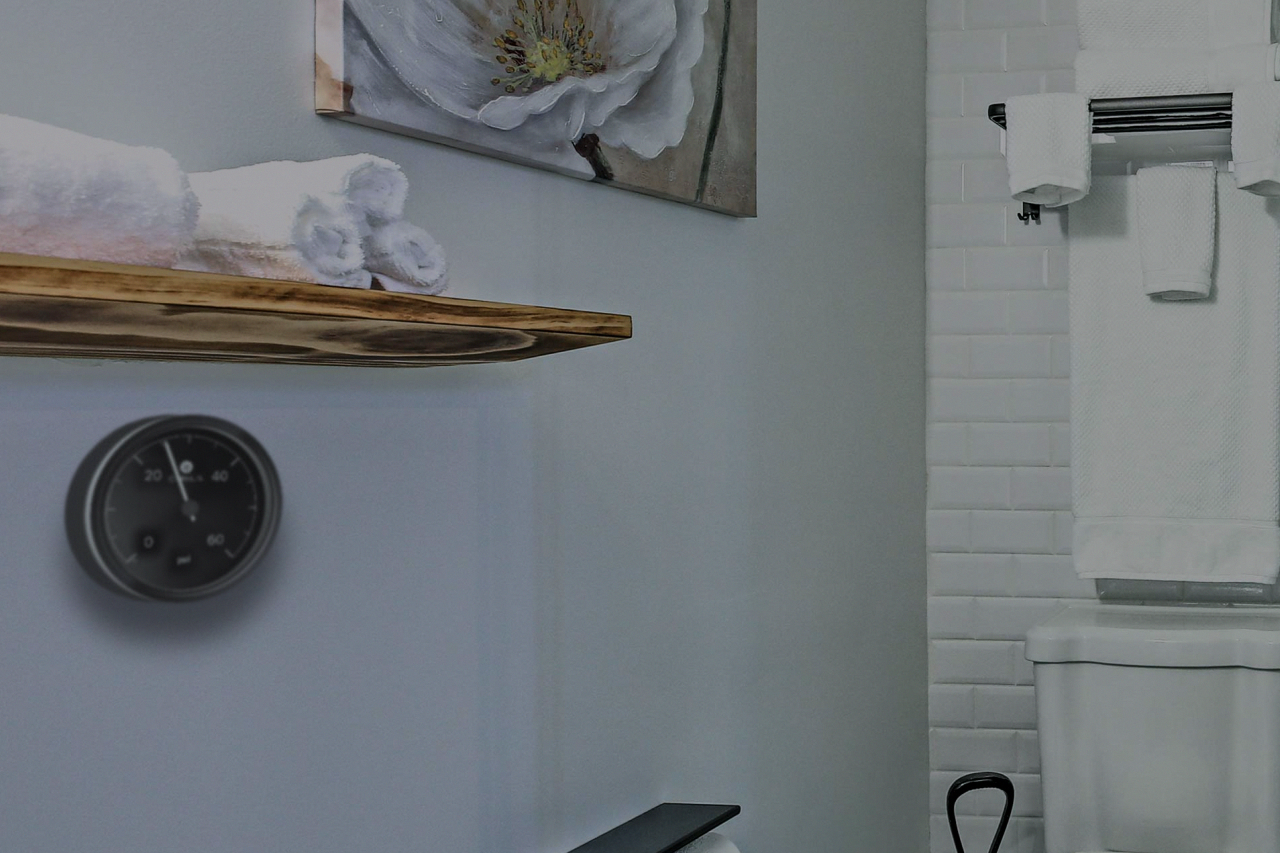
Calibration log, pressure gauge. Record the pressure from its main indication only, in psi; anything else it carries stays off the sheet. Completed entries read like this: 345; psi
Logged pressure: 25; psi
